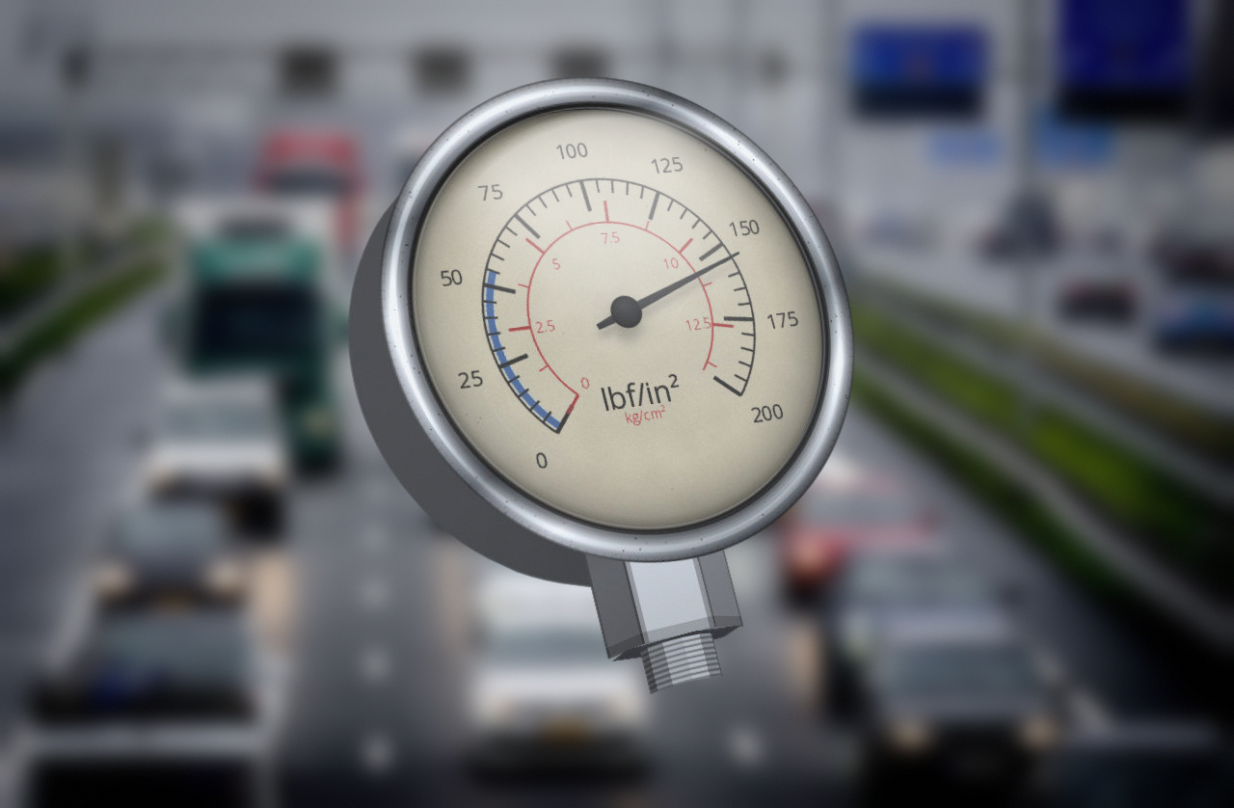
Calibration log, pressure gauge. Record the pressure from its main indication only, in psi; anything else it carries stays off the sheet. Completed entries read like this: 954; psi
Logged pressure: 155; psi
